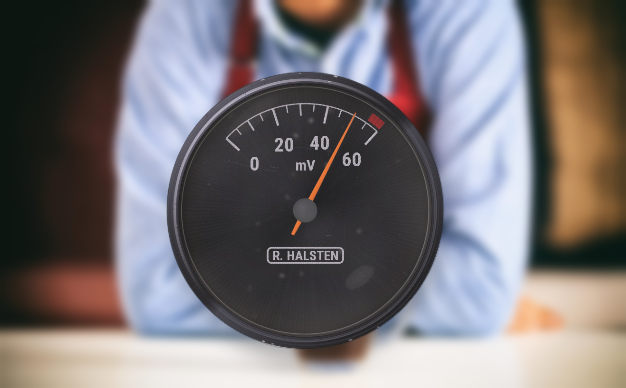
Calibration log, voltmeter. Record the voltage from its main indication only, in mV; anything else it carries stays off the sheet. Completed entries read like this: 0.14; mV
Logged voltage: 50; mV
